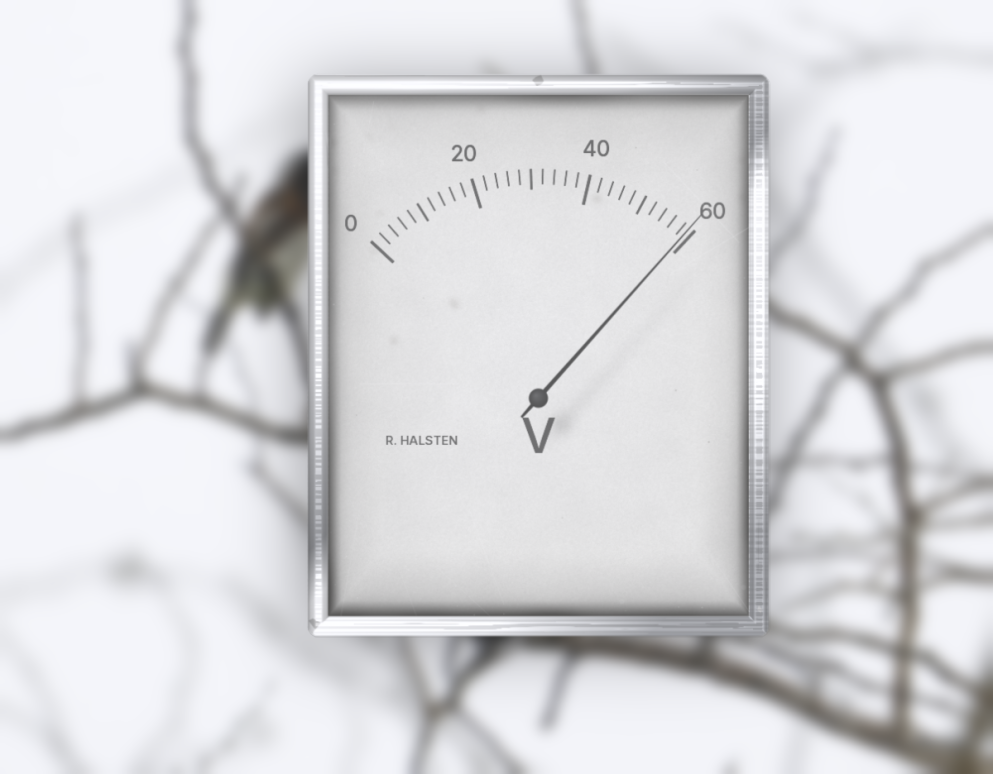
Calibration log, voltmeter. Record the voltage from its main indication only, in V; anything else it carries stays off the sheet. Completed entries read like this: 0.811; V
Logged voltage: 59; V
